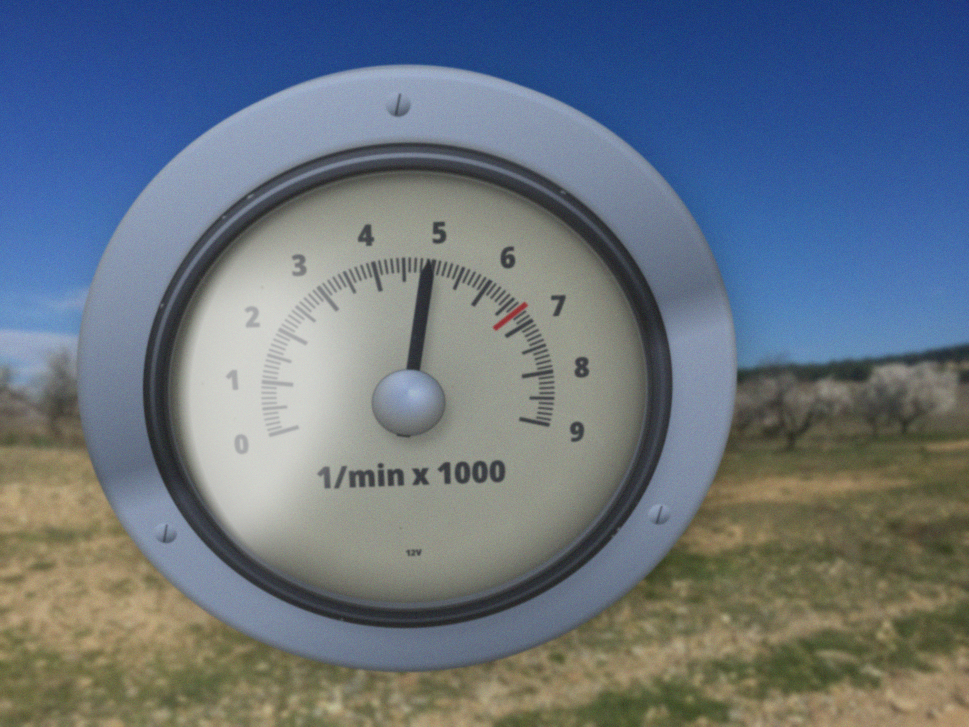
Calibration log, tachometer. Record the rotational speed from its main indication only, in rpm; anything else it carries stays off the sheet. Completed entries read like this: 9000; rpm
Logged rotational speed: 4900; rpm
